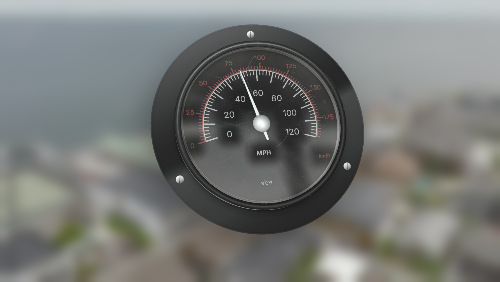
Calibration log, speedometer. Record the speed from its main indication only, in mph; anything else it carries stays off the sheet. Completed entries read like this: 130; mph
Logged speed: 50; mph
